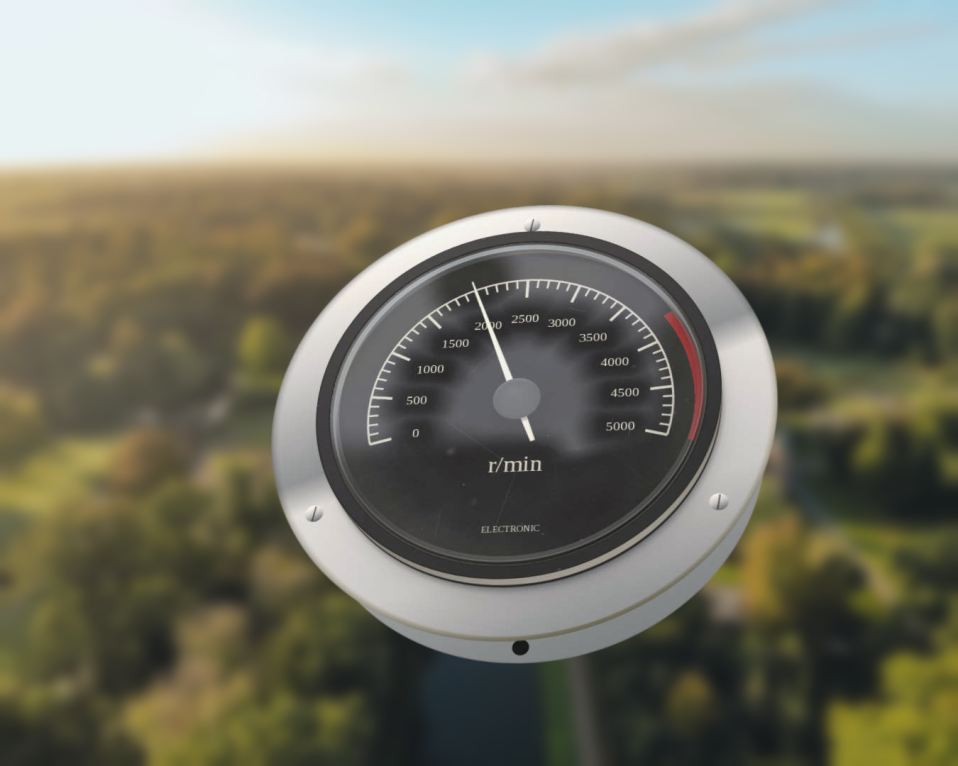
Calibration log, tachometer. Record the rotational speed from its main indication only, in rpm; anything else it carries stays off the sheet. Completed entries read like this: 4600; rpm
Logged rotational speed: 2000; rpm
